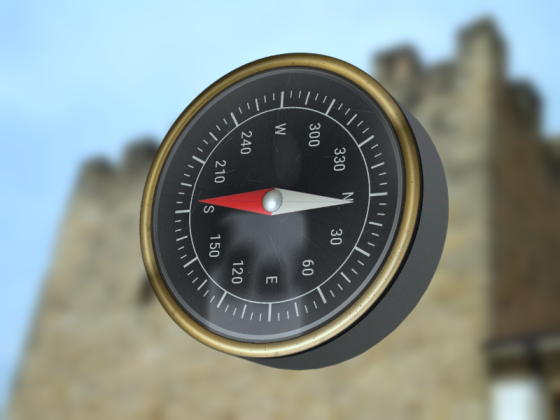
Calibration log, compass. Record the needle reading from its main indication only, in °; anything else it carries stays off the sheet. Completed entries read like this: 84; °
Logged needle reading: 185; °
